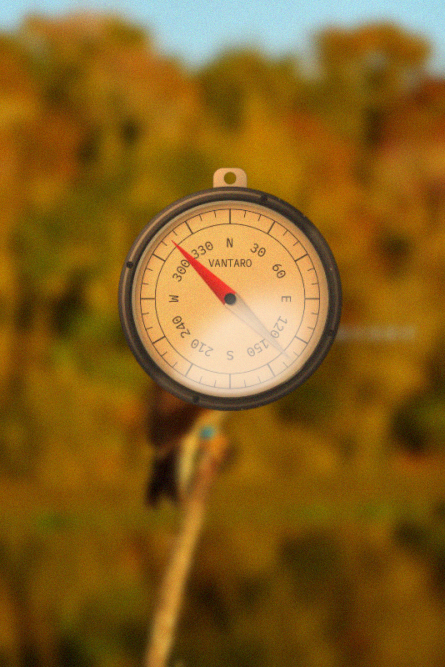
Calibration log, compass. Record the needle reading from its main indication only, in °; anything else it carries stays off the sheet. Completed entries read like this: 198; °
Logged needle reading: 315; °
